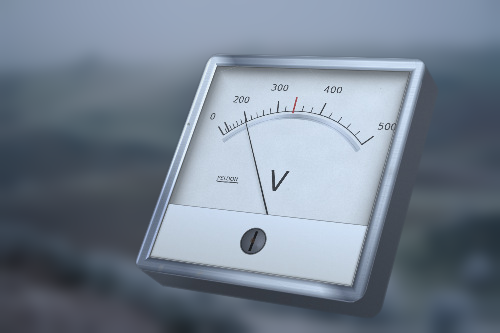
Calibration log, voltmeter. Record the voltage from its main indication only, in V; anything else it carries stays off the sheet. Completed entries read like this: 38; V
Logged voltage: 200; V
